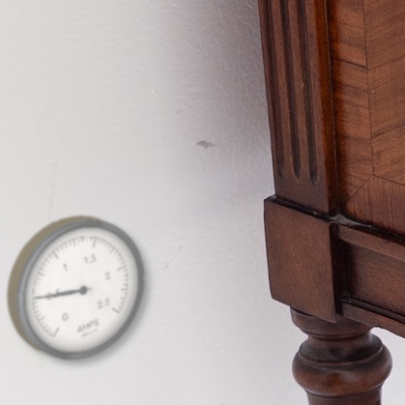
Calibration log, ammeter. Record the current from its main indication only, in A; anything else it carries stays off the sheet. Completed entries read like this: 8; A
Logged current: 0.5; A
